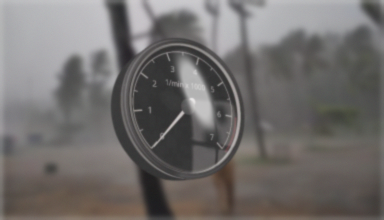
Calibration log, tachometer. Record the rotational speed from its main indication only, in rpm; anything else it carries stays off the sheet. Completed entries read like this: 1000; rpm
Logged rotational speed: 0; rpm
